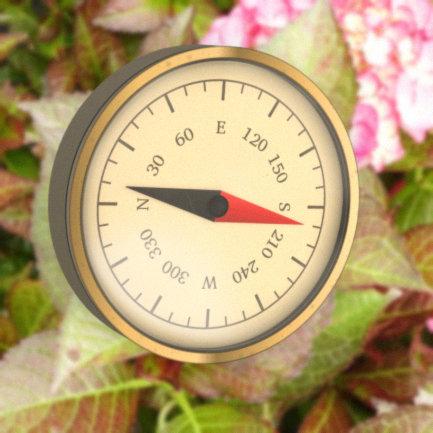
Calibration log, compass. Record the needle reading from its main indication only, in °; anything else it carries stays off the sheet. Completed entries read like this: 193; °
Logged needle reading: 190; °
